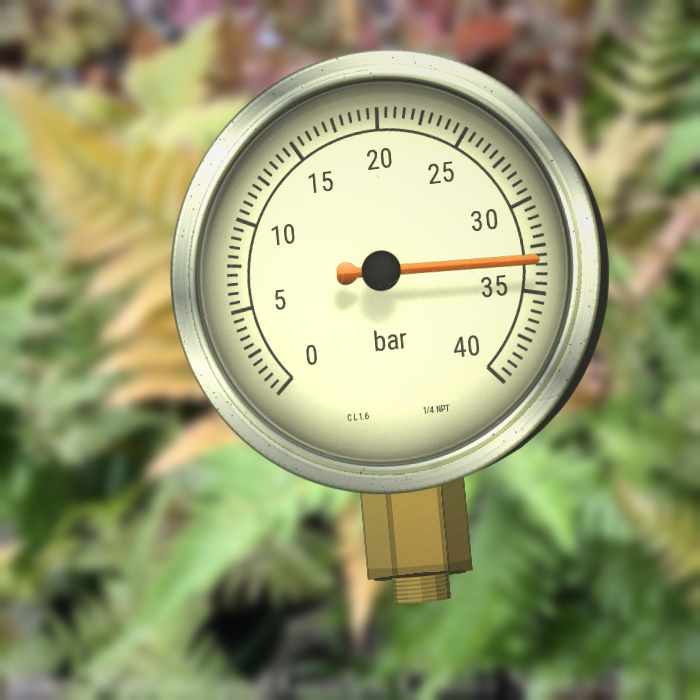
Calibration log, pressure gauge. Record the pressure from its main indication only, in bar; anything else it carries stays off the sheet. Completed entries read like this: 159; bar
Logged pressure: 33.25; bar
